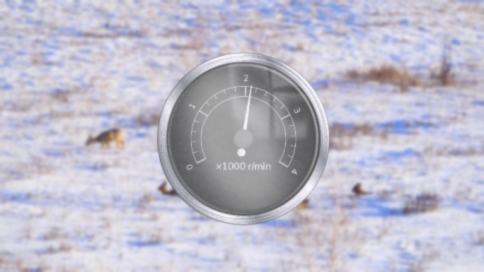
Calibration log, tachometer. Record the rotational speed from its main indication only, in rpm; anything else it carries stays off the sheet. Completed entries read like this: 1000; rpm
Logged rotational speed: 2100; rpm
